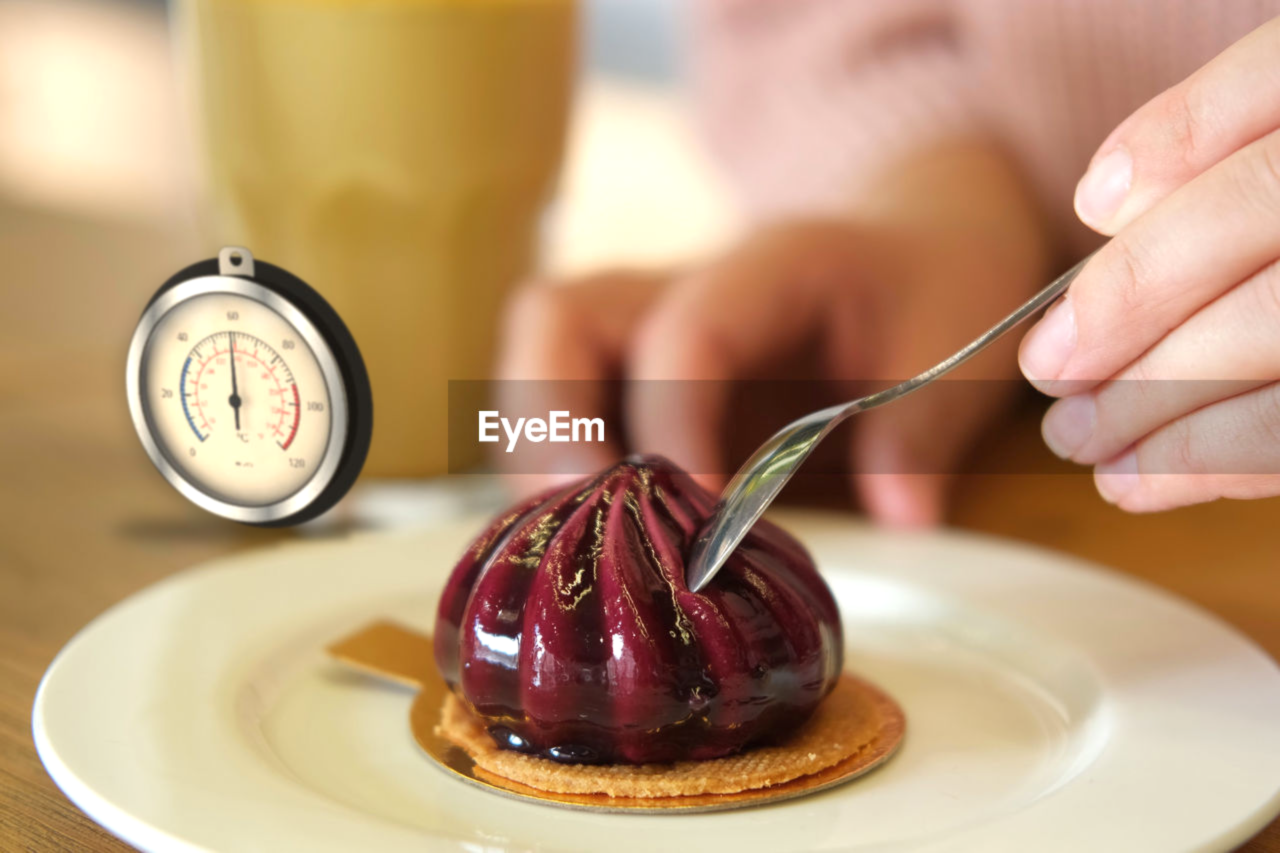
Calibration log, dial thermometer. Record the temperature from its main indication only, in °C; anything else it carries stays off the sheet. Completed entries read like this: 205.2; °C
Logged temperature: 60; °C
